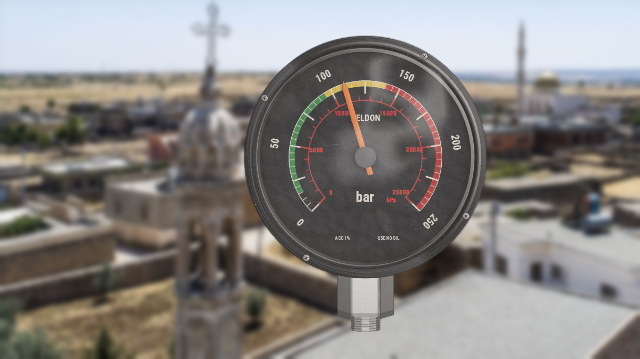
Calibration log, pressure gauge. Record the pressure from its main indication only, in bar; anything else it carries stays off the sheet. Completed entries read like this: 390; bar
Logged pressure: 110; bar
